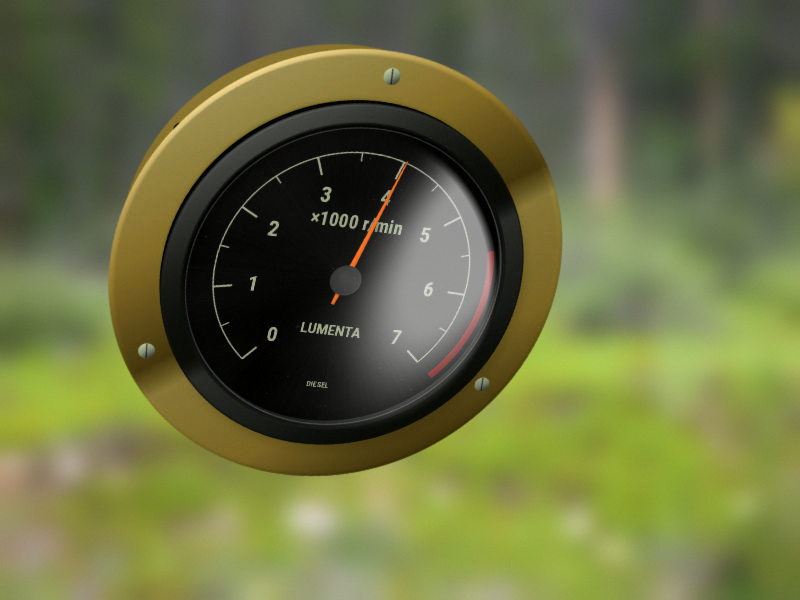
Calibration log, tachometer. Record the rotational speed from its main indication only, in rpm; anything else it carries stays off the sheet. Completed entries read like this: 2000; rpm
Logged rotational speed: 4000; rpm
